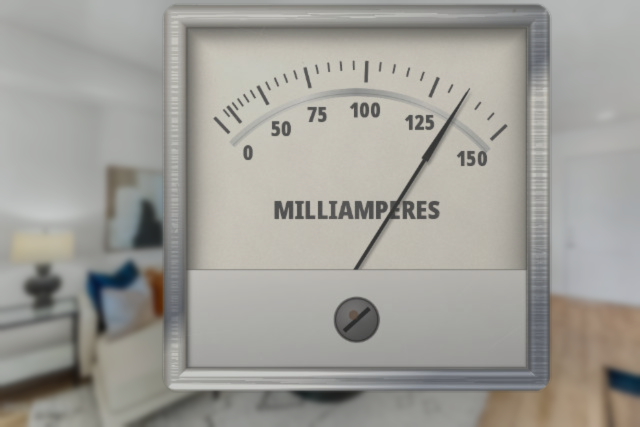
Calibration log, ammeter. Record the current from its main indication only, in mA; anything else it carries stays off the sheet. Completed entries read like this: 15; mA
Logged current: 135; mA
